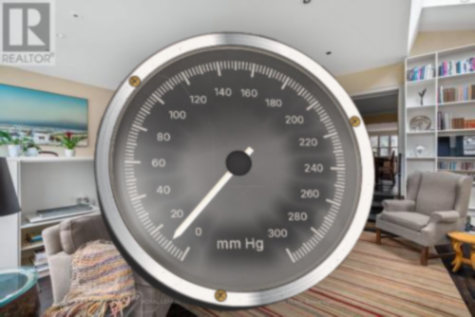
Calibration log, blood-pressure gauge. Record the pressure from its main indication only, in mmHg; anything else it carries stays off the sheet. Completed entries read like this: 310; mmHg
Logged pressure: 10; mmHg
